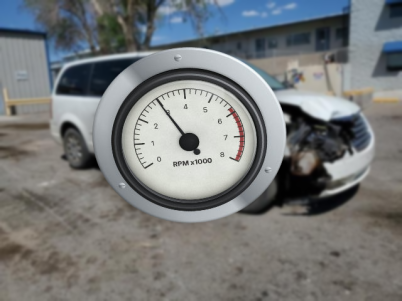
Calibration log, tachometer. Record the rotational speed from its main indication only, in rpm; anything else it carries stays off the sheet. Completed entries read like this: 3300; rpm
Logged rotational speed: 3000; rpm
